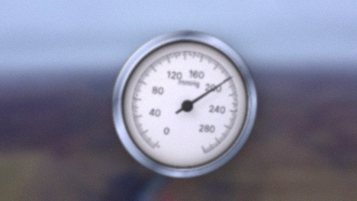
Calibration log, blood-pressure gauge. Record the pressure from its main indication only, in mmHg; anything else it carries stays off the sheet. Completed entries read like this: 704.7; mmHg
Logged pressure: 200; mmHg
